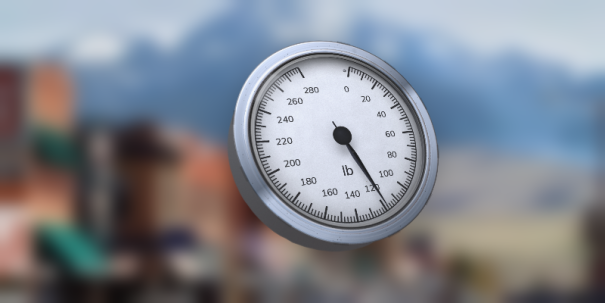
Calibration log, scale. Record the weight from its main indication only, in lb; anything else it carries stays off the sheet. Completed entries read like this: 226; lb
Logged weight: 120; lb
